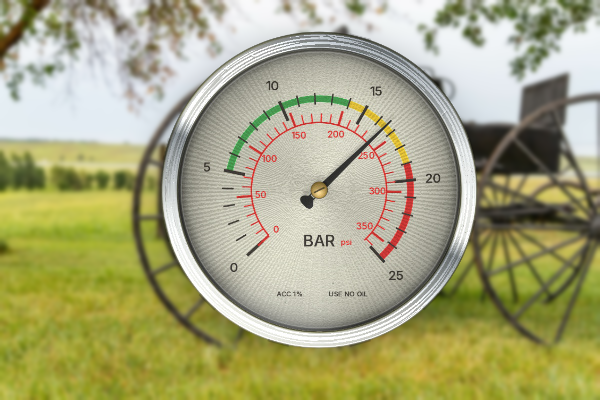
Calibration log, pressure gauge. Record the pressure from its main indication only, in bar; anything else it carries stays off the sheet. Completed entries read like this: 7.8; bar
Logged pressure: 16.5; bar
